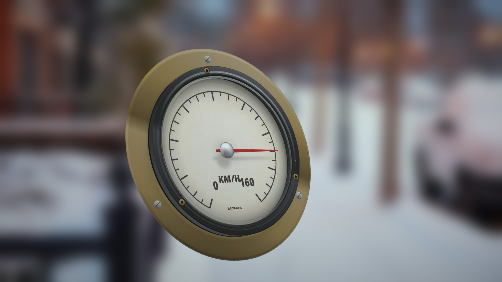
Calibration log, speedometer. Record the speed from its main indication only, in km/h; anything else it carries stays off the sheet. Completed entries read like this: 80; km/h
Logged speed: 130; km/h
